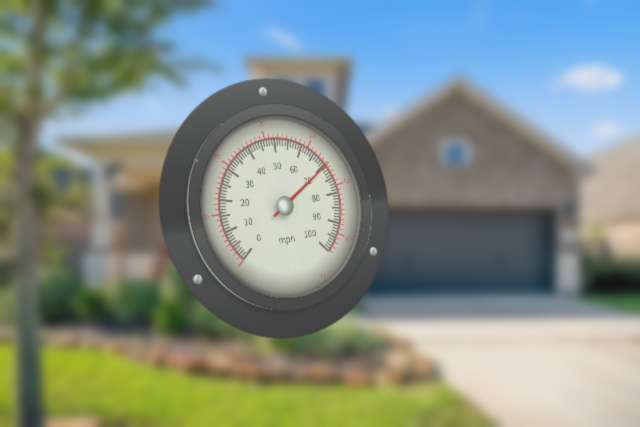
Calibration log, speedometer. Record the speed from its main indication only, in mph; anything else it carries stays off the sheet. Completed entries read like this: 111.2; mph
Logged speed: 70; mph
